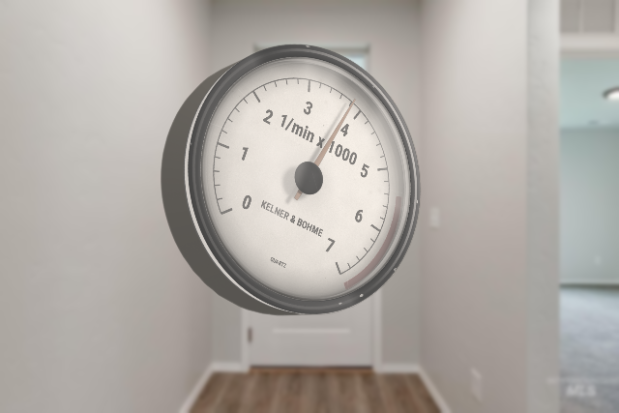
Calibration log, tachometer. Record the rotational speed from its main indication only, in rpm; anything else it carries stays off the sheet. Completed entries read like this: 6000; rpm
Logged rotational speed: 3800; rpm
